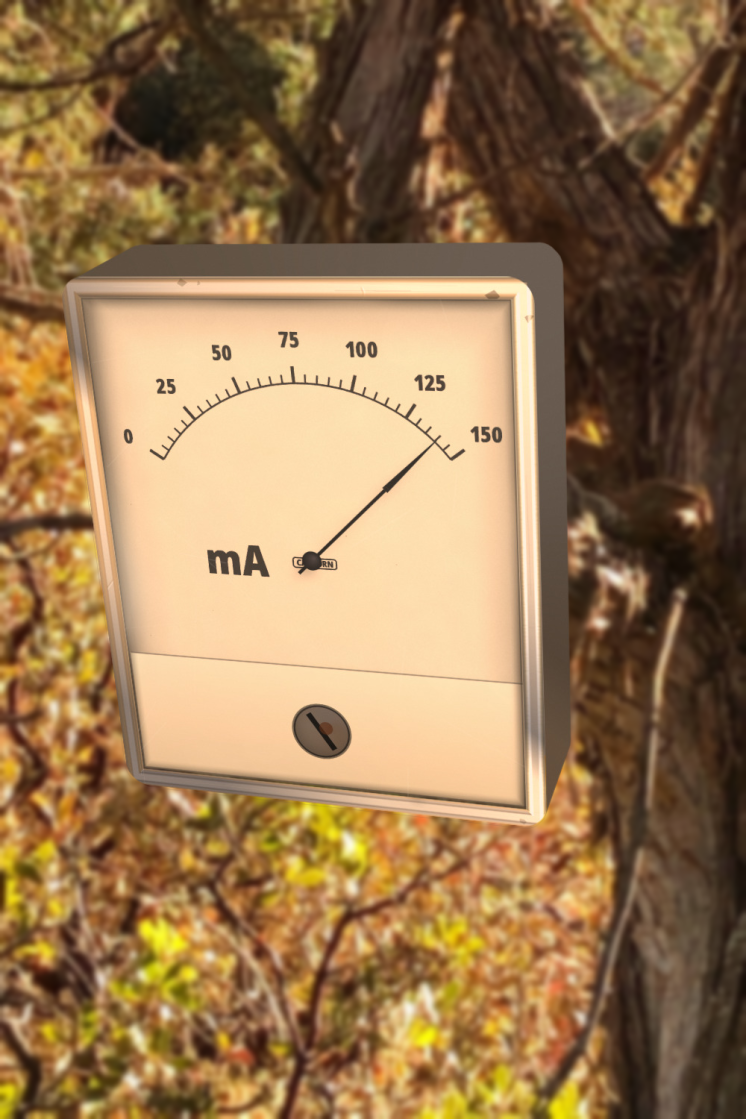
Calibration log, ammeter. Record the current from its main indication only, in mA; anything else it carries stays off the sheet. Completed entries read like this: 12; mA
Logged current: 140; mA
